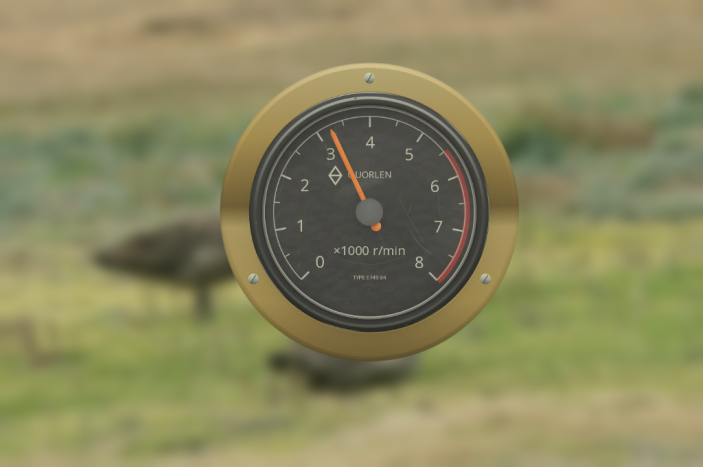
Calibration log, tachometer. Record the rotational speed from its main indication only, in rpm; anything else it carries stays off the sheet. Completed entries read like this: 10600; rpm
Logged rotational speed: 3250; rpm
